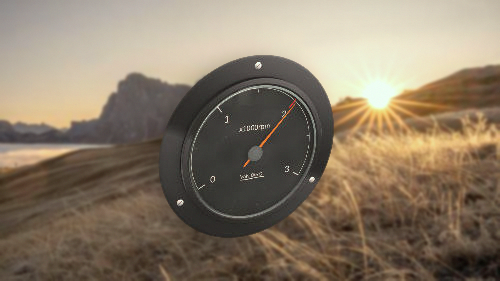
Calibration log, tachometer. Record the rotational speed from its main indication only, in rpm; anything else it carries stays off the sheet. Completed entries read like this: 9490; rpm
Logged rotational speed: 2000; rpm
